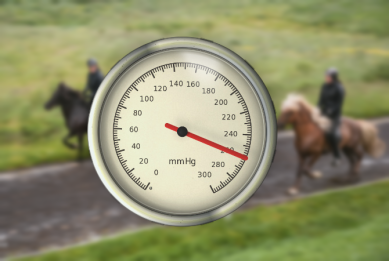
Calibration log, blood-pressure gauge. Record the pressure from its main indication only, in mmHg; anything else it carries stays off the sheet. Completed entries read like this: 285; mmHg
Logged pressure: 260; mmHg
